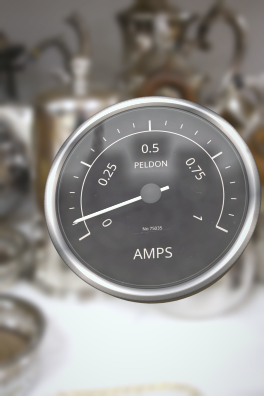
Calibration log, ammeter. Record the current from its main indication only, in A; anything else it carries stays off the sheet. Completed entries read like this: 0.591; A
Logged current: 0.05; A
